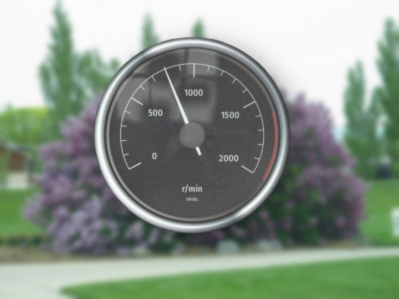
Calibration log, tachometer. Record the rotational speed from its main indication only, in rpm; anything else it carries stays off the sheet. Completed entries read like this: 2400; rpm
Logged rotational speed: 800; rpm
